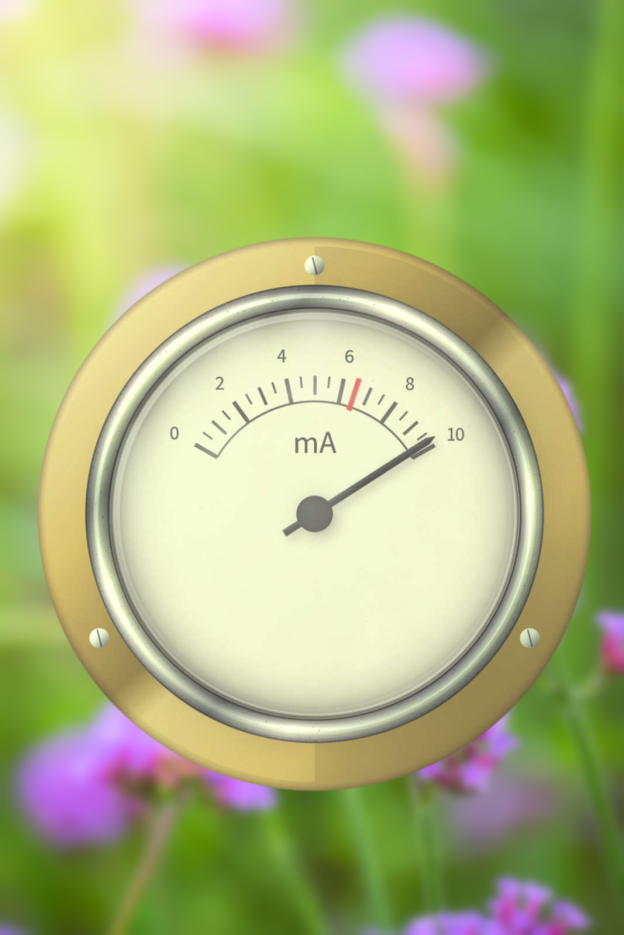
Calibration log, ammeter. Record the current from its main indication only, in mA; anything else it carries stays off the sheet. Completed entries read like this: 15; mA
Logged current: 9.75; mA
